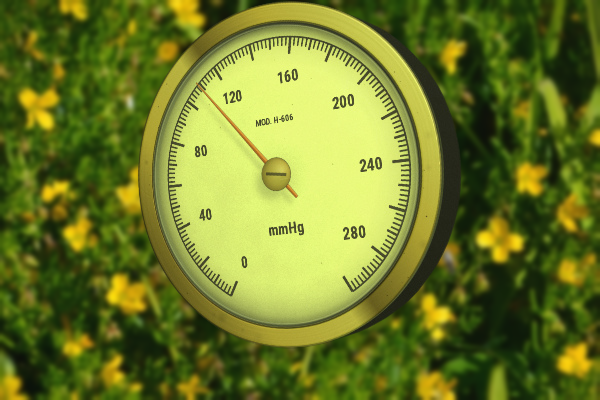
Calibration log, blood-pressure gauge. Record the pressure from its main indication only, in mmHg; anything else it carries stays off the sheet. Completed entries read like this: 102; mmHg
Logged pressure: 110; mmHg
